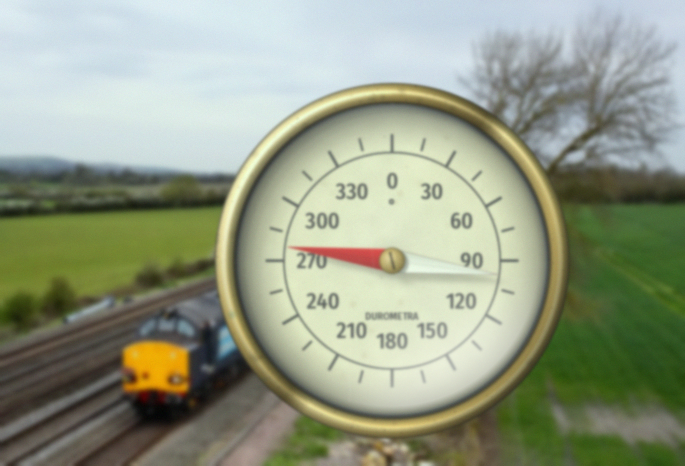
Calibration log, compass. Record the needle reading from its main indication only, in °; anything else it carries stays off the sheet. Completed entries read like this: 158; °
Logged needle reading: 277.5; °
